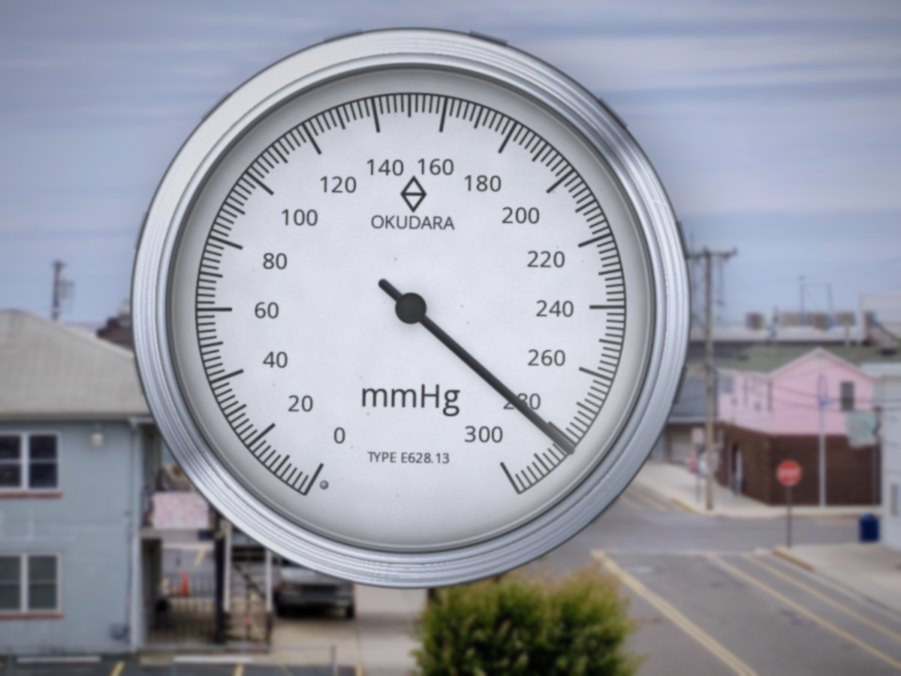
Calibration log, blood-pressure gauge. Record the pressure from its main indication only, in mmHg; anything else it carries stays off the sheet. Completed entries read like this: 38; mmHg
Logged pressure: 282; mmHg
